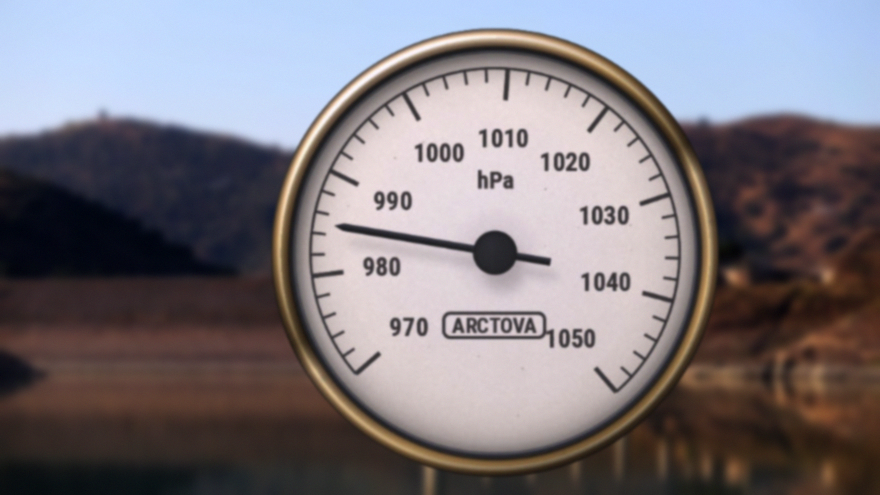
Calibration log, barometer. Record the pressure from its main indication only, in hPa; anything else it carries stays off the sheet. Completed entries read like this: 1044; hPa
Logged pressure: 985; hPa
